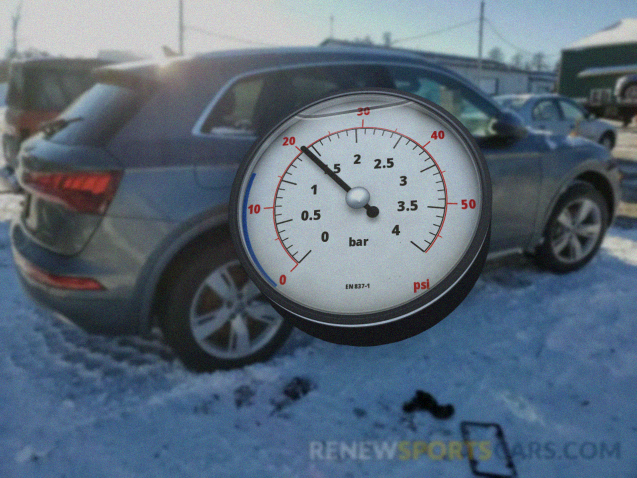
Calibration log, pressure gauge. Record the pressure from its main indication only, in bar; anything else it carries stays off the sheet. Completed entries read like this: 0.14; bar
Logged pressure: 1.4; bar
